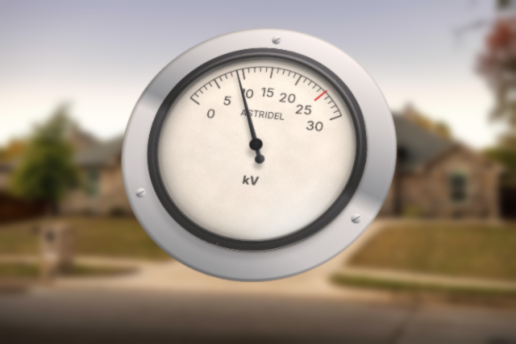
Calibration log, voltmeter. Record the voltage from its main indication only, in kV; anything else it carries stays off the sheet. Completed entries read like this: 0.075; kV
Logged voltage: 9; kV
